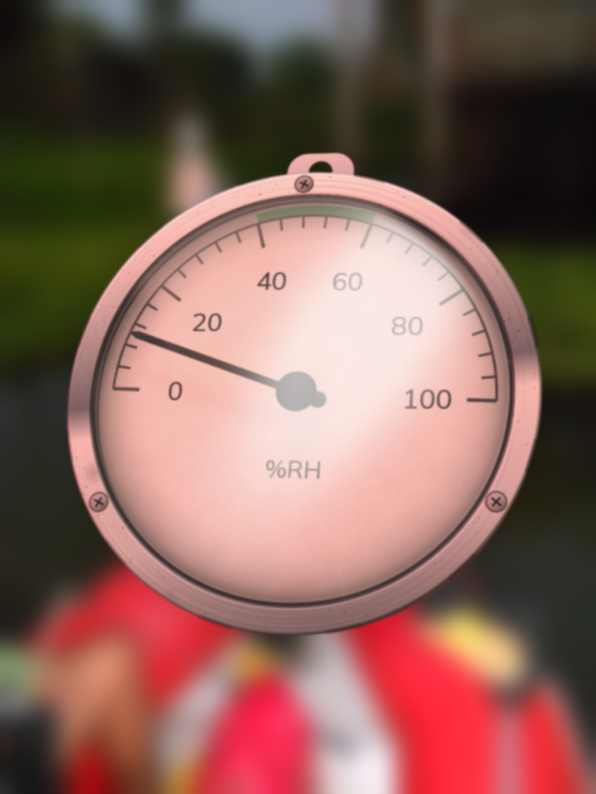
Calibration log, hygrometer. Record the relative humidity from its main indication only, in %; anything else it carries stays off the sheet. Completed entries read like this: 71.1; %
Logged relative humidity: 10; %
